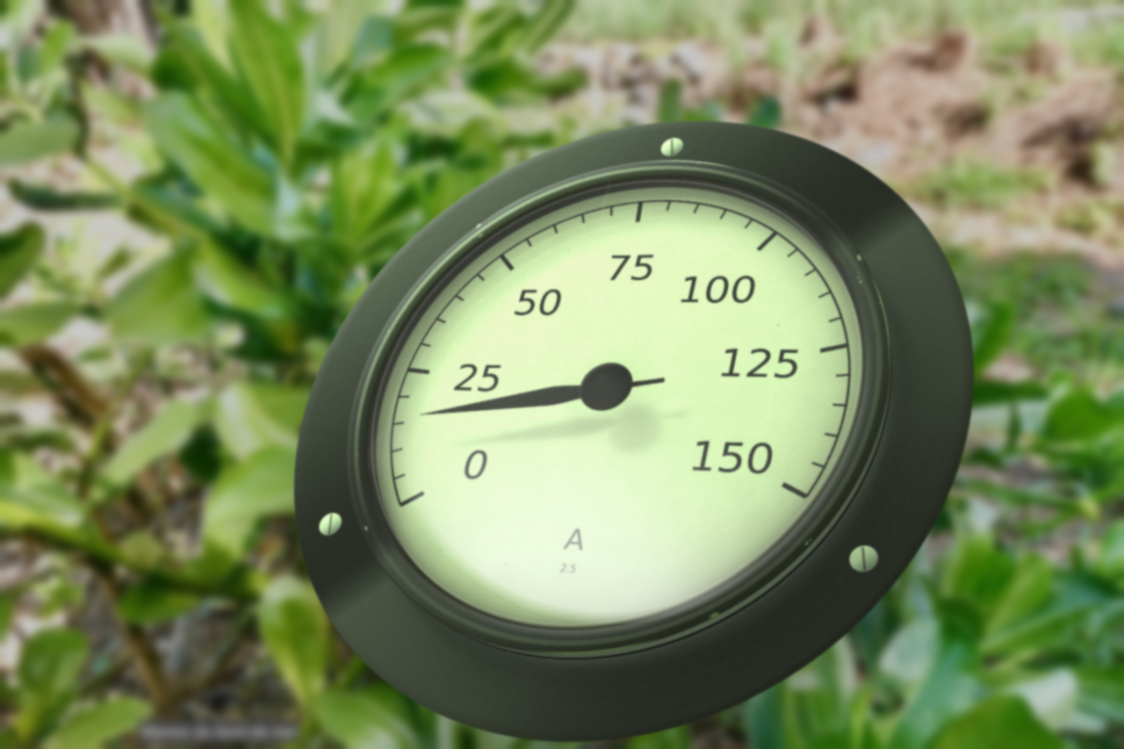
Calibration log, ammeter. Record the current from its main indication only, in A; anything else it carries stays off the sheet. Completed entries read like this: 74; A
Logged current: 15; A
